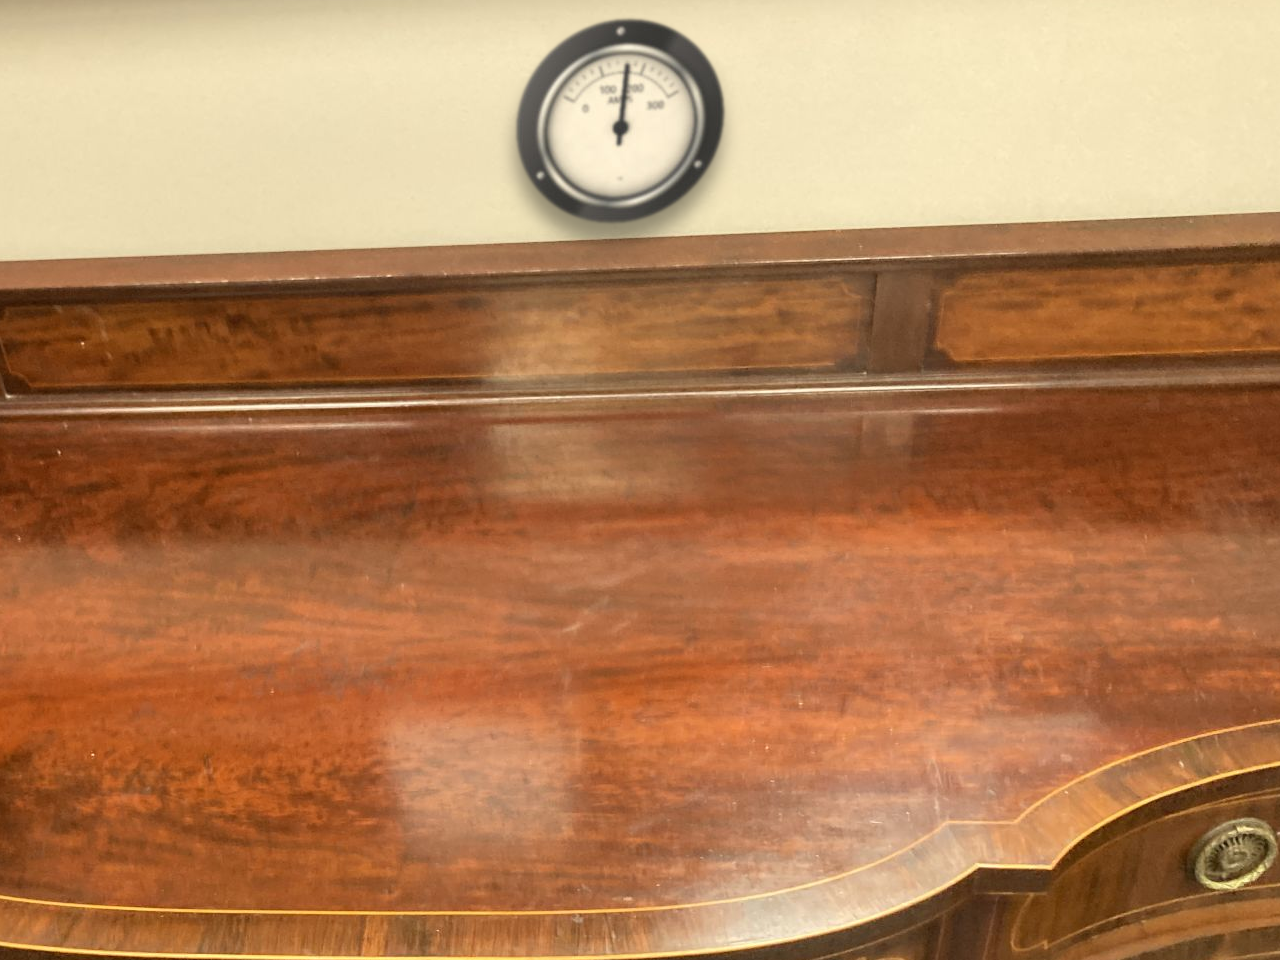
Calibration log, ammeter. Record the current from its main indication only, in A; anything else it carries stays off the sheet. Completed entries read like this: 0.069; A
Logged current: 160; A
